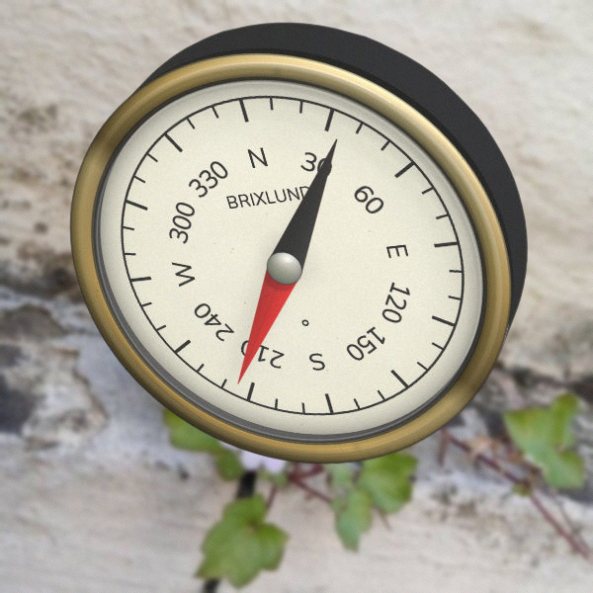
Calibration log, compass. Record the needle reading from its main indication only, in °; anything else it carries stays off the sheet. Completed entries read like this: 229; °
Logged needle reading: 215; °
